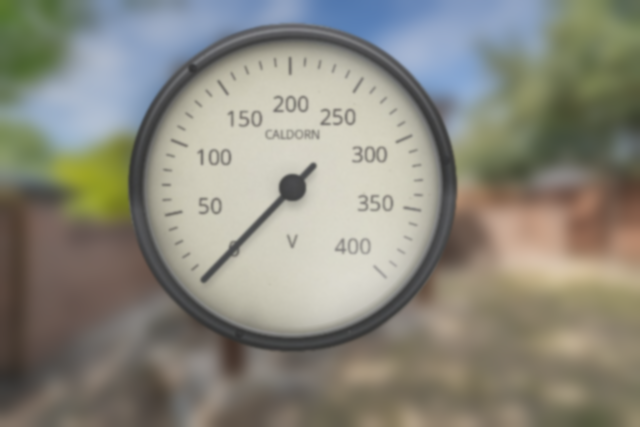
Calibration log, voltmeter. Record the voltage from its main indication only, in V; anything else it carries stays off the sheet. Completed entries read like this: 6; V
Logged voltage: 0; V
